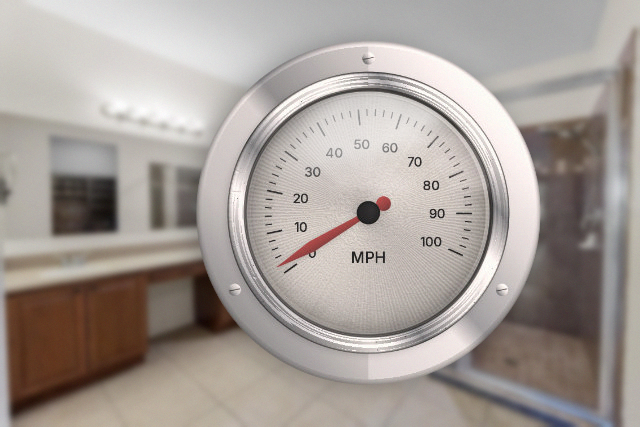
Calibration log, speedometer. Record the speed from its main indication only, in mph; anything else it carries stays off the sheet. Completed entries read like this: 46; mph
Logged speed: 2; mph
